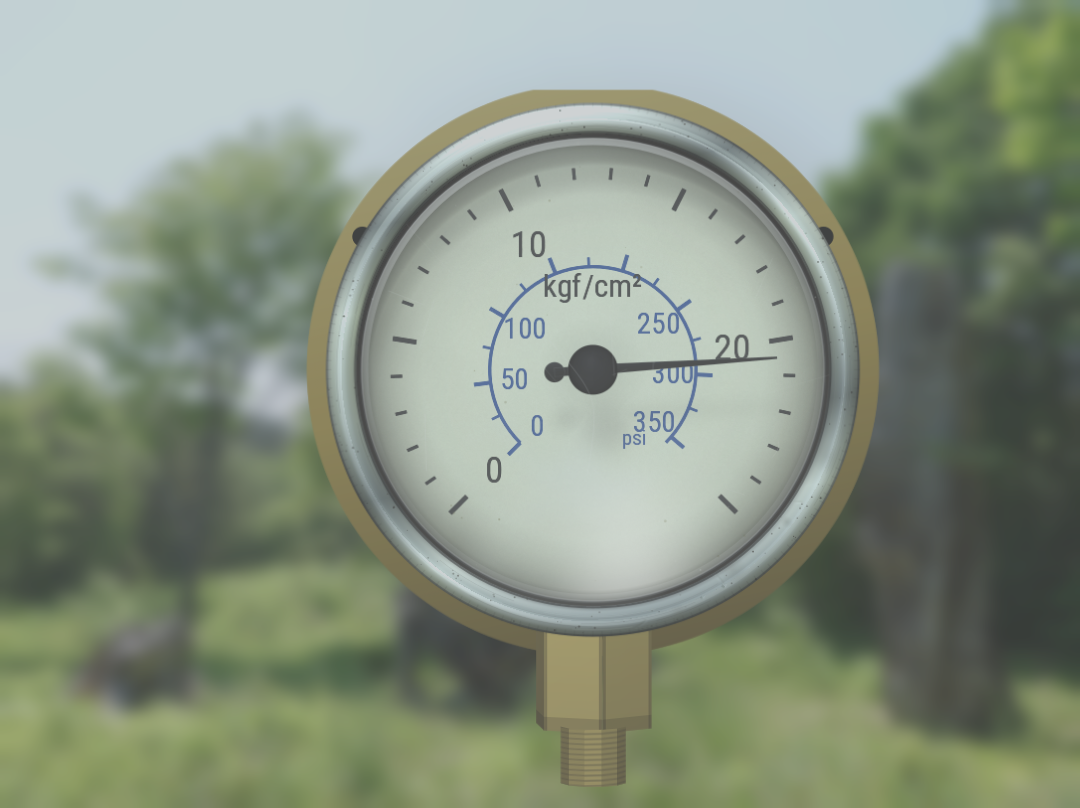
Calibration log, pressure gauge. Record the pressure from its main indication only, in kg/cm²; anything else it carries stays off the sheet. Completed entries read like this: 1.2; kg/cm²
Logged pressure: 20.5; kg/cm²
